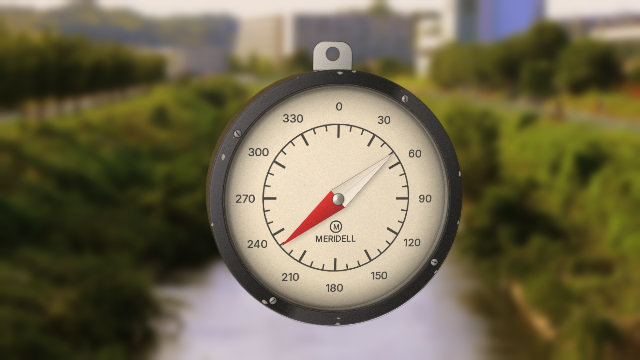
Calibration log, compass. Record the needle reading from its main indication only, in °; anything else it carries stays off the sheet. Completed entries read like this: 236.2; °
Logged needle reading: 230; °
